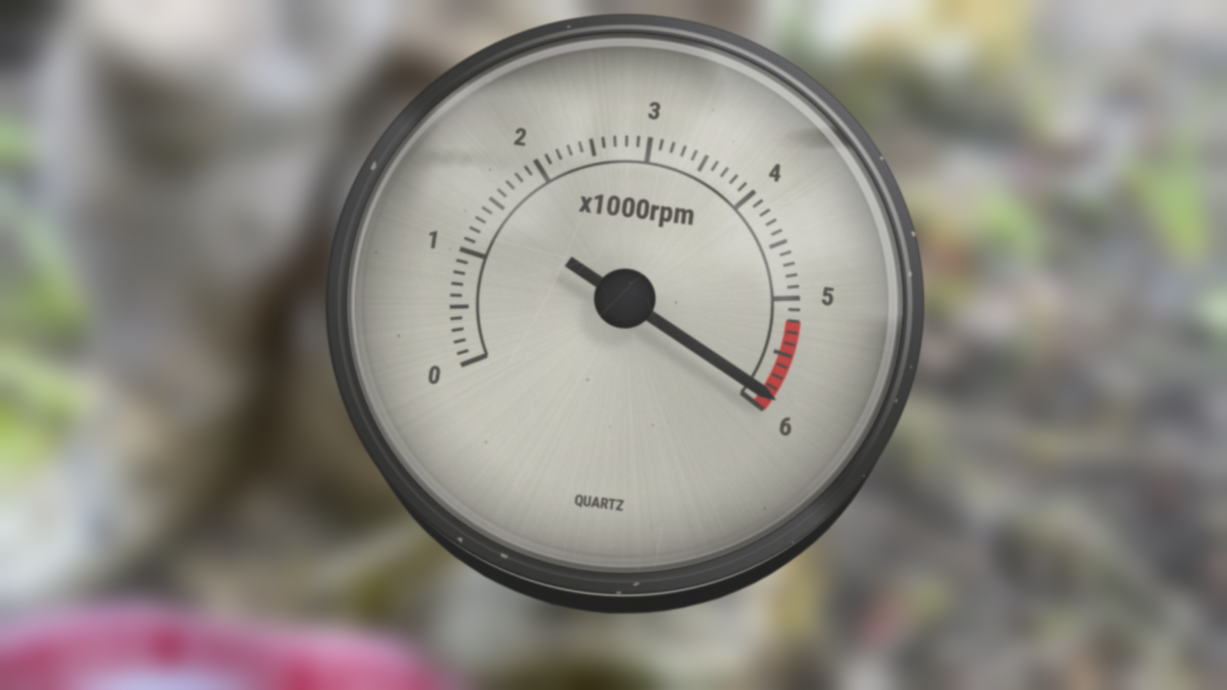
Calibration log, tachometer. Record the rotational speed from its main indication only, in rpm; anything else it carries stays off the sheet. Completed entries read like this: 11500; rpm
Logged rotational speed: 5900; rpm
